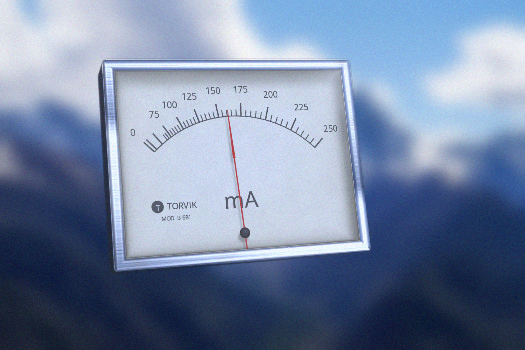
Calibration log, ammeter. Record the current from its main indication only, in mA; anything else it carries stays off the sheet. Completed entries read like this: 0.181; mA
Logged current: 160; mA
